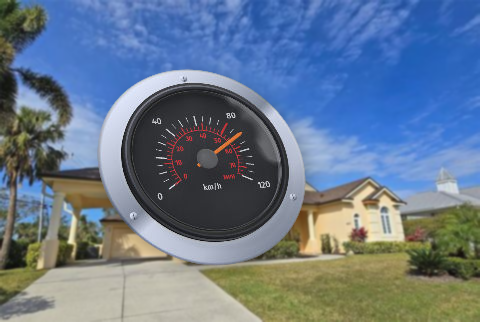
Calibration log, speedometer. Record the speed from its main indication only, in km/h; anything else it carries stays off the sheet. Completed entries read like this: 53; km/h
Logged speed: 90; km/h
